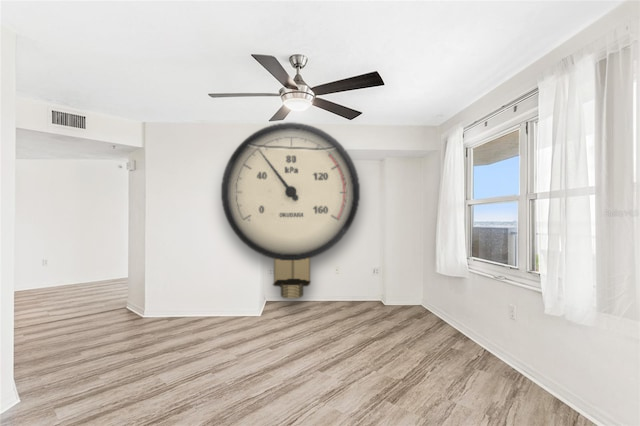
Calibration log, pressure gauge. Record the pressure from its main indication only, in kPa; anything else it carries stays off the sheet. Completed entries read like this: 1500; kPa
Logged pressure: 55; kPa
